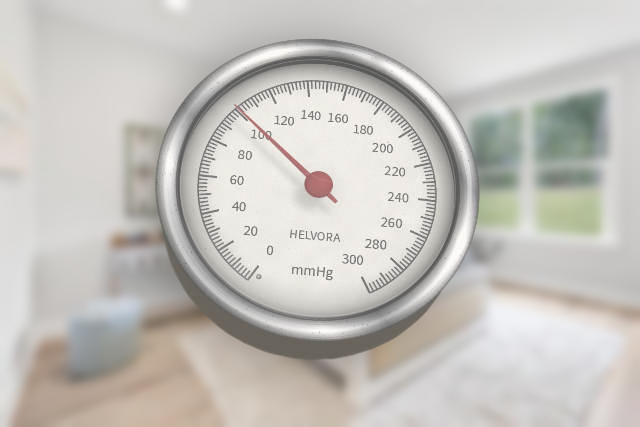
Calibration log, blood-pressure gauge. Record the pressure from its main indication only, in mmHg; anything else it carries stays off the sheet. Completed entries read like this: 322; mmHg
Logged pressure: 100; mmHg
